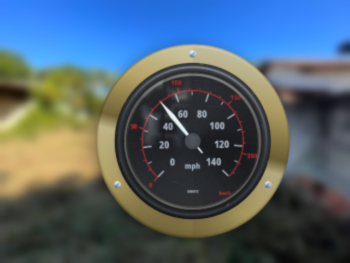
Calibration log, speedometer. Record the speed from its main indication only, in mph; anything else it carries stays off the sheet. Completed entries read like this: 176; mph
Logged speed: 50; mph
